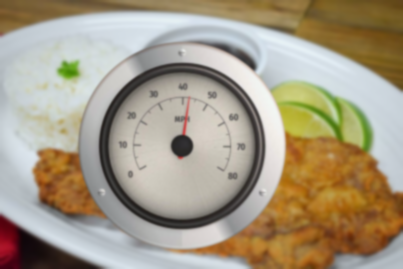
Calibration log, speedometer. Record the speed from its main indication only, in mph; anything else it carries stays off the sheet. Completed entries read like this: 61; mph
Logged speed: 42.5; mph
